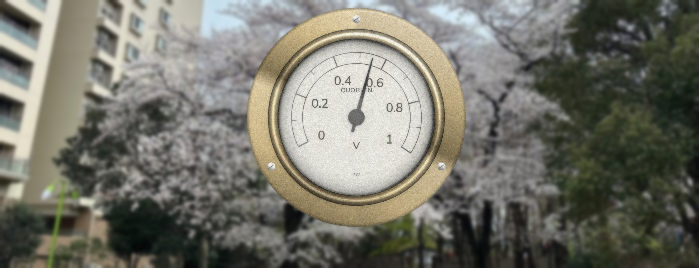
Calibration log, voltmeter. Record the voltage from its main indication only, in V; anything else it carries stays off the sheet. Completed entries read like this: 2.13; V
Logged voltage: 0.55; V
